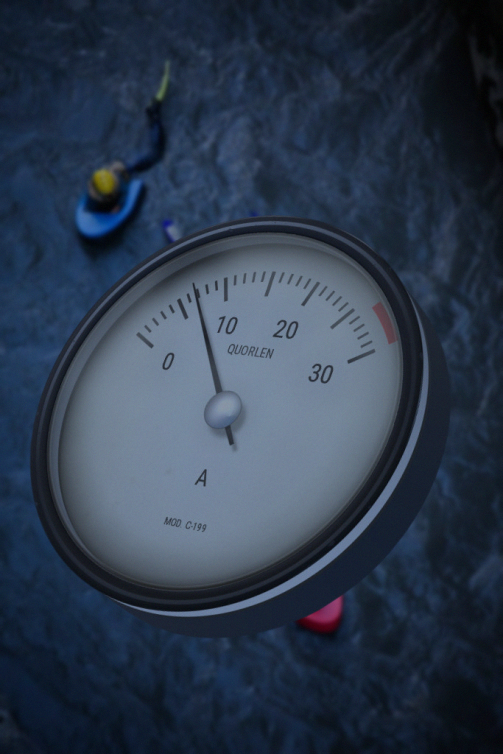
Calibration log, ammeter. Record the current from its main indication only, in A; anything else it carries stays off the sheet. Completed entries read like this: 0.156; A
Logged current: 7; A
